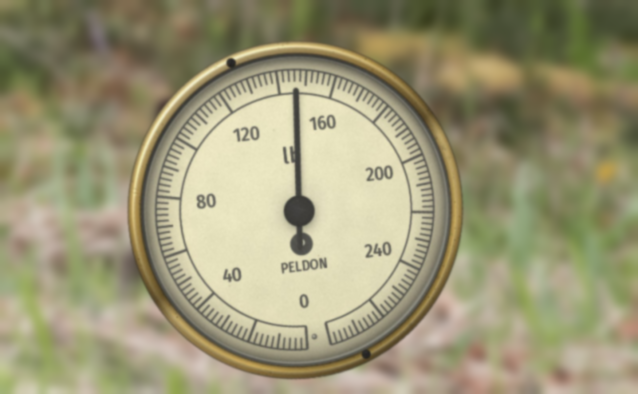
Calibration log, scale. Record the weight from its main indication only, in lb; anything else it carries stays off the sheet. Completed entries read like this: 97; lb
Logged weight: 146; lb
